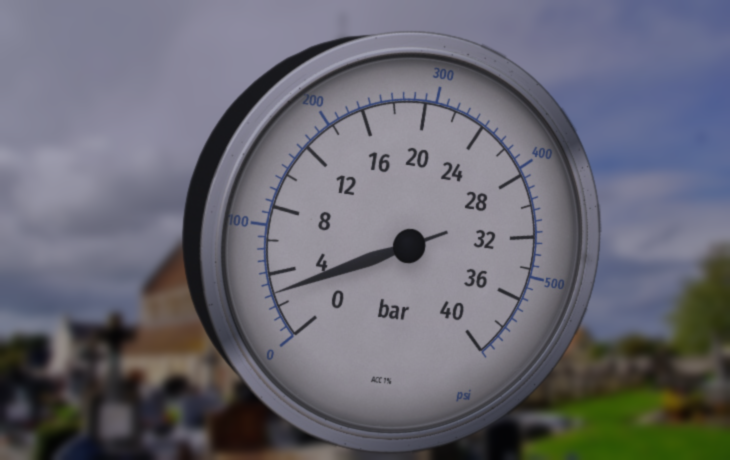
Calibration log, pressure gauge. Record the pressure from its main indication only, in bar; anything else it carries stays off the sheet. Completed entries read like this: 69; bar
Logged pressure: 3; bar
